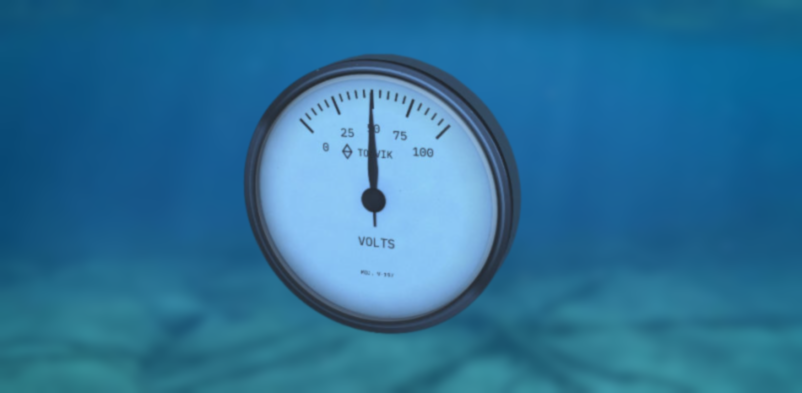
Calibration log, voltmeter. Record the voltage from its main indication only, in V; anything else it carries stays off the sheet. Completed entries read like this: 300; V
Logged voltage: 50; V
